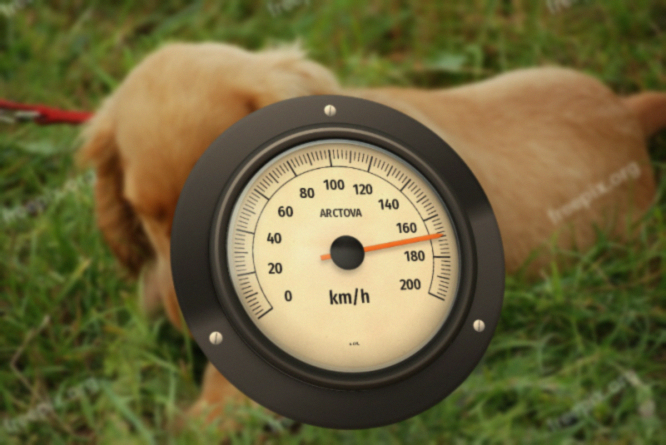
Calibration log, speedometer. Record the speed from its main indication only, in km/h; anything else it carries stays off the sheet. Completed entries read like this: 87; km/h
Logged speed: 170; km/h
